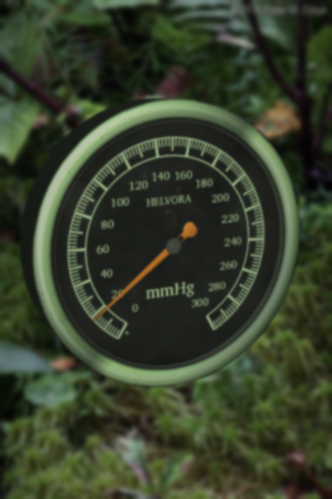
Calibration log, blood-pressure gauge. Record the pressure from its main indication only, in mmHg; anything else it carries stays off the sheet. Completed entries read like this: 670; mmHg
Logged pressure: 20; mmHg
